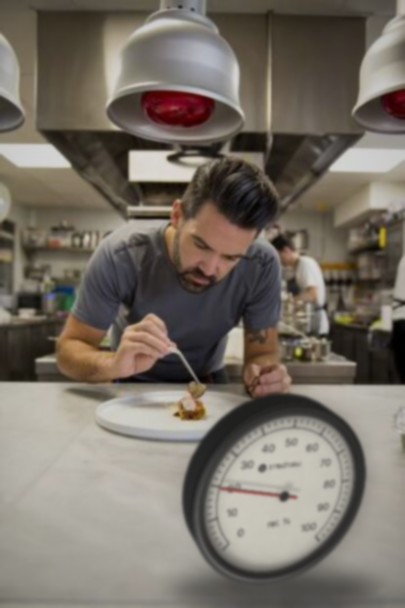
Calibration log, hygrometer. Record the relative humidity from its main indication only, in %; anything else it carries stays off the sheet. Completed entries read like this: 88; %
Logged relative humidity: 20; %
